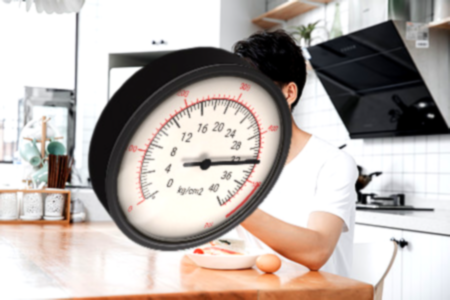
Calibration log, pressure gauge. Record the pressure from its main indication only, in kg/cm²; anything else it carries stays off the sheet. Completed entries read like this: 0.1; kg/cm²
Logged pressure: 32; kg/cm²
